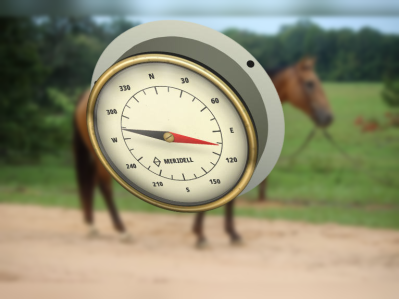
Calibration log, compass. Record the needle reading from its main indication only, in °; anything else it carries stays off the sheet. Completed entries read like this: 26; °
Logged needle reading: 105; °
